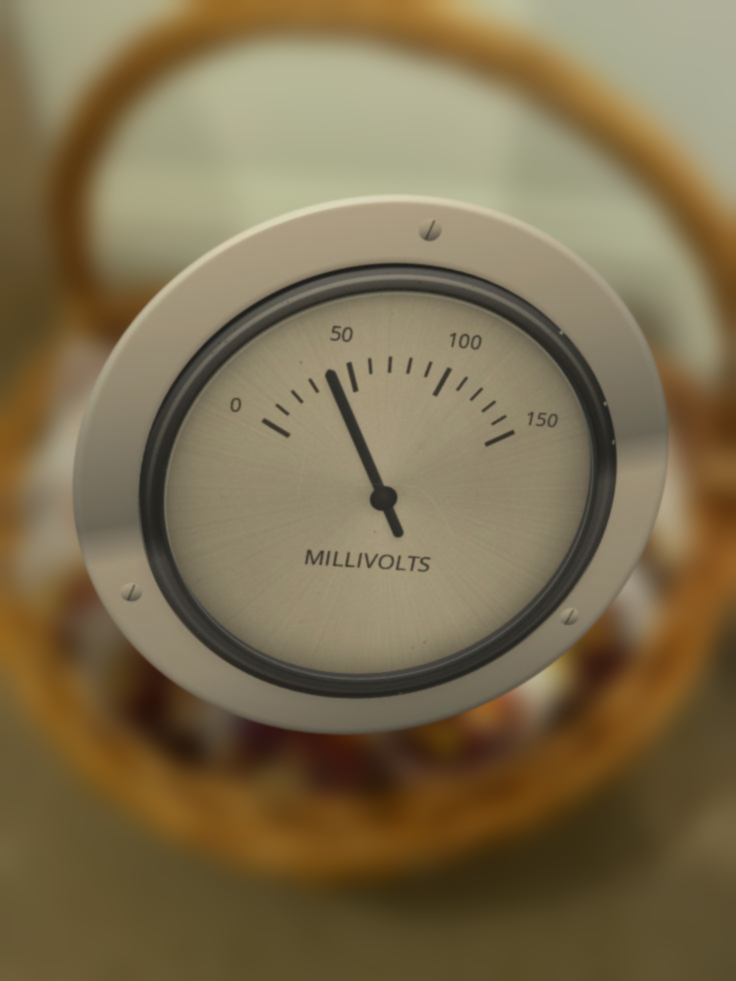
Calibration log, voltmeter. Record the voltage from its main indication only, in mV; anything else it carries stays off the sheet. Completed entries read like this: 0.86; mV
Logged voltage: 40; mV
